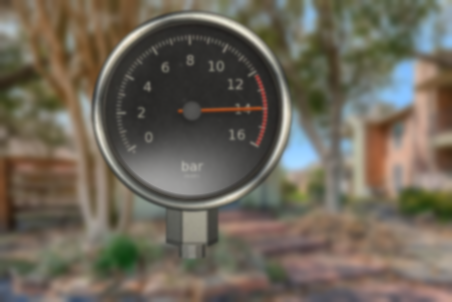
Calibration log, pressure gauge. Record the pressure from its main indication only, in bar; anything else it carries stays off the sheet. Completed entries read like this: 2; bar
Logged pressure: 14; bar
